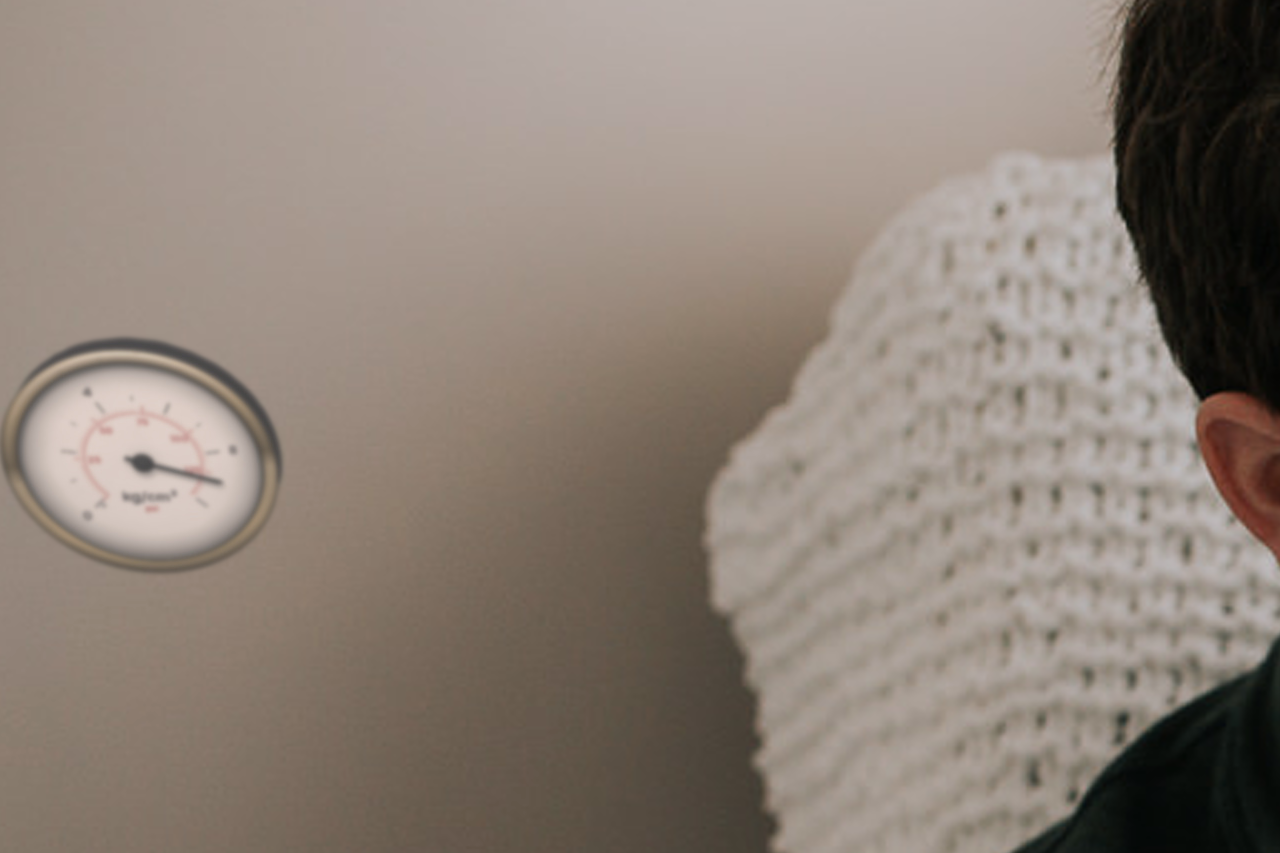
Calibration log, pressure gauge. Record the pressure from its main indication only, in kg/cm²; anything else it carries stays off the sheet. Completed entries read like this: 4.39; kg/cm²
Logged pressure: 9; kg/cm²
